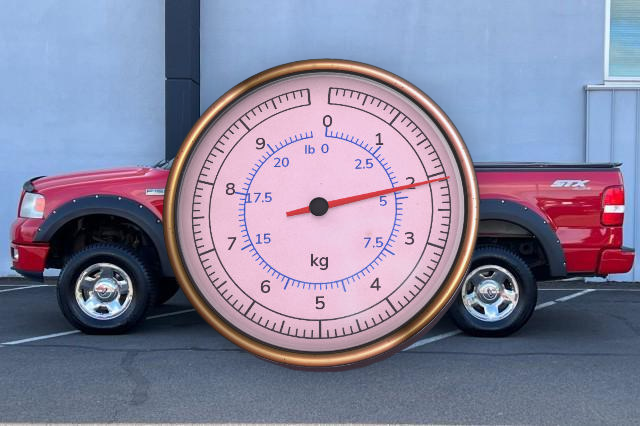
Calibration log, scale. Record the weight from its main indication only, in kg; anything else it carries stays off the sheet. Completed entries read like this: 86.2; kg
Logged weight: 2.1; kg
